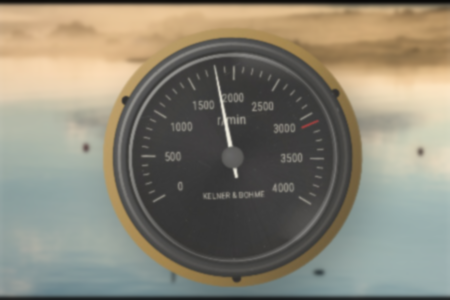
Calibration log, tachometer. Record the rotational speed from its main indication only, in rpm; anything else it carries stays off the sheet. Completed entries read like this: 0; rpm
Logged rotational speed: 1800; rpm
